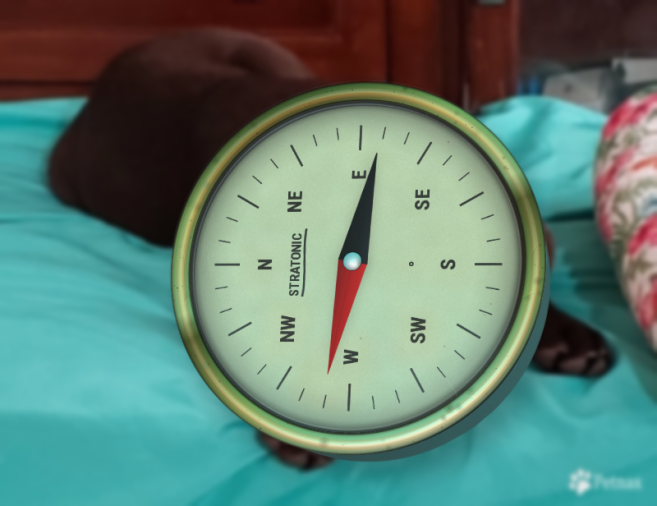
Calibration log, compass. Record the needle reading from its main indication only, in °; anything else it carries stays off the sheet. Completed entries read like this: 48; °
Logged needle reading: 280; °
